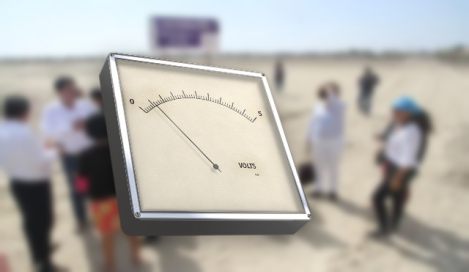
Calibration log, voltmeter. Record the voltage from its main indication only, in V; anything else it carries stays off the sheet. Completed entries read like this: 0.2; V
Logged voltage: 0.5; V
